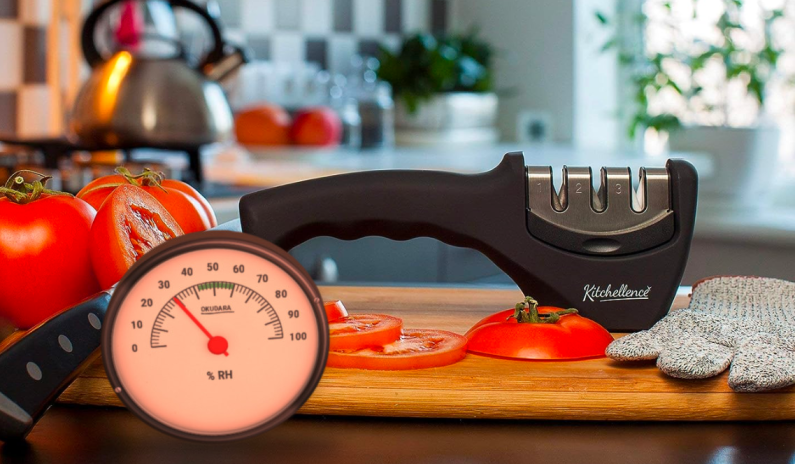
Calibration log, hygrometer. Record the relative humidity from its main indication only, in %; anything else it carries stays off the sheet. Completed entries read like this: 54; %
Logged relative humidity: 30; %
